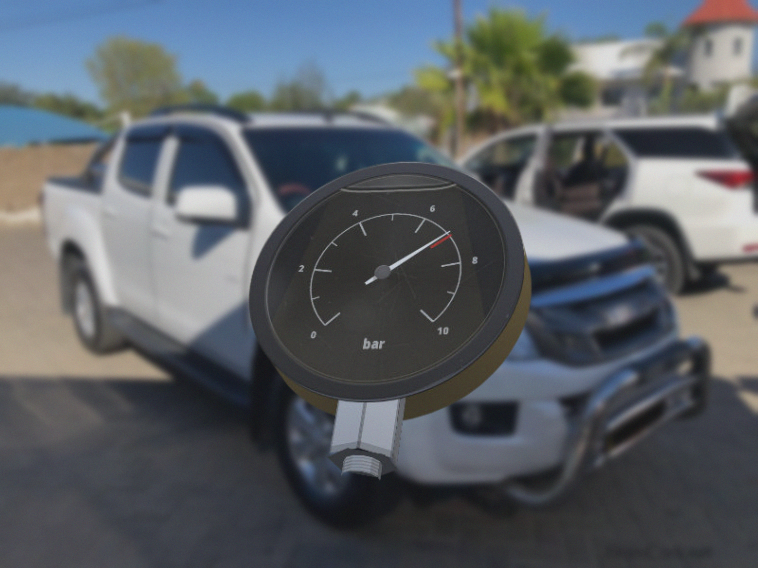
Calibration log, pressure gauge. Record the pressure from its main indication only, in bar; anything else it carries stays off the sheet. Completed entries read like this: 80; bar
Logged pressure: 7; bar
